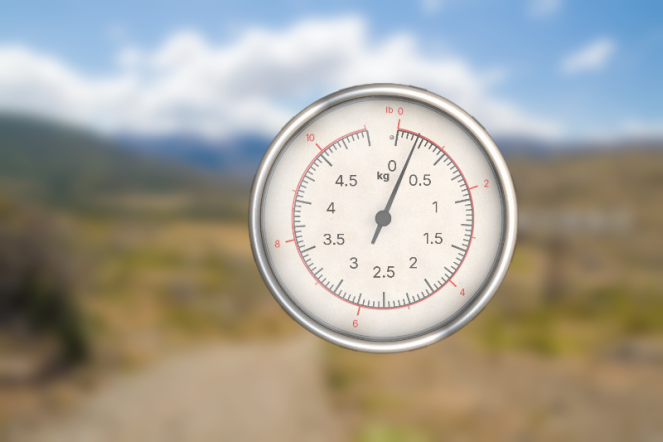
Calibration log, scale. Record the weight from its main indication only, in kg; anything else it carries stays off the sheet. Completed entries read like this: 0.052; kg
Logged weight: 0.2; kg
